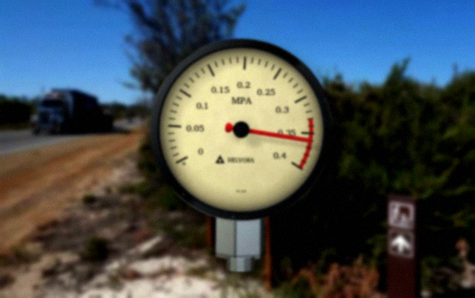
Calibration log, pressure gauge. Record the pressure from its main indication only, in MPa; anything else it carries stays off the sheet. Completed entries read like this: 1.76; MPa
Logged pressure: 0.36; MPa
